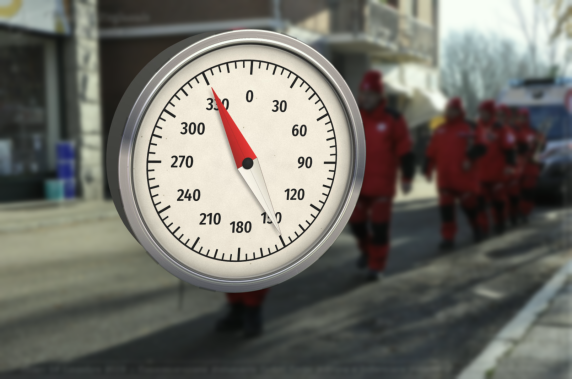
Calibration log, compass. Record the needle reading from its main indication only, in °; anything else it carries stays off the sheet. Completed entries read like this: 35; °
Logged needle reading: 330; °
